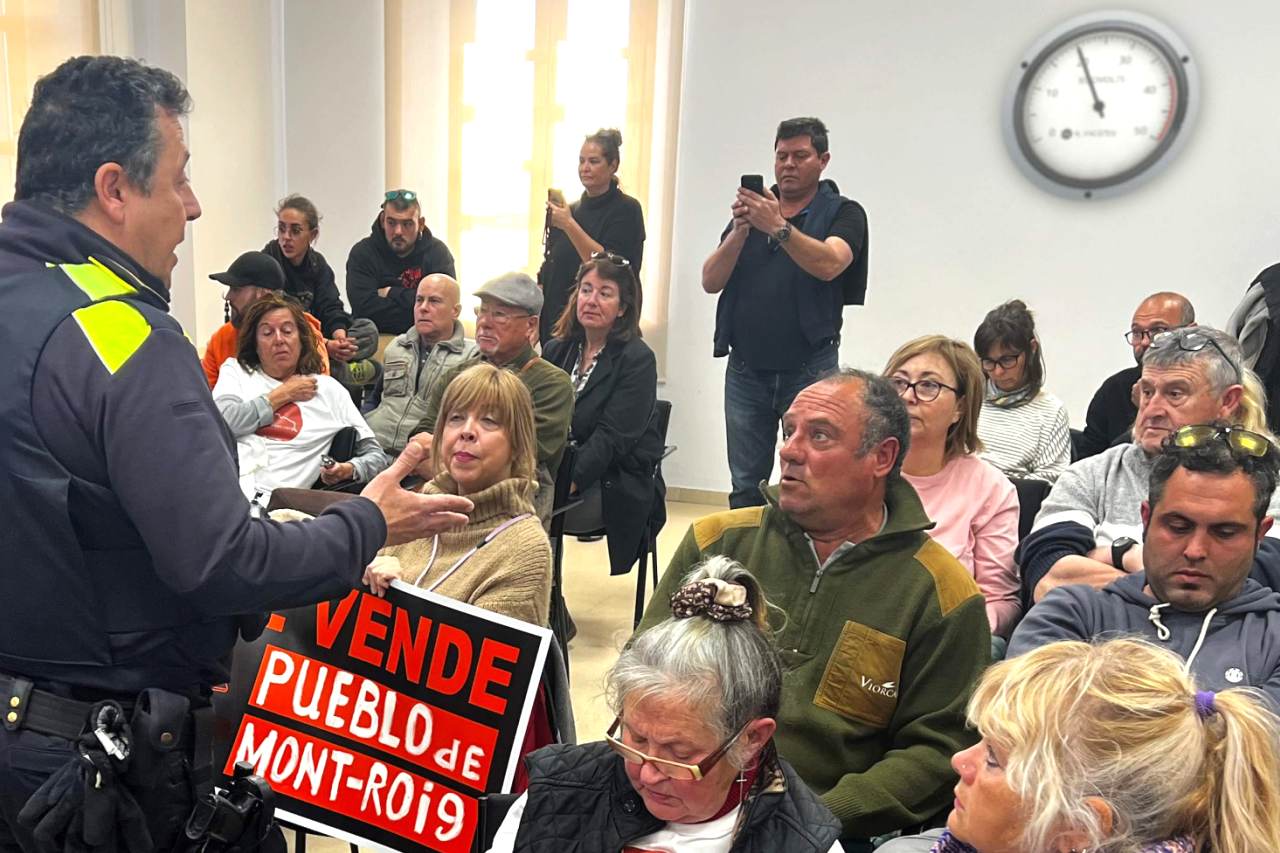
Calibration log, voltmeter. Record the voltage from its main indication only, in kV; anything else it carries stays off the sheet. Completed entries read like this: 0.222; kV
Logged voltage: 20; kV
